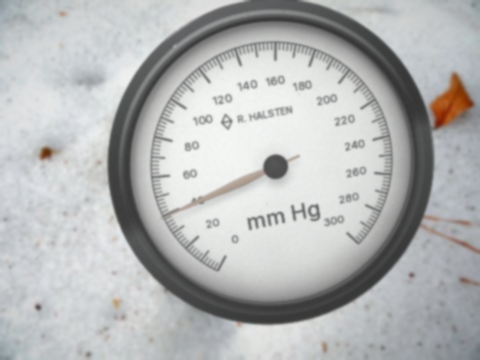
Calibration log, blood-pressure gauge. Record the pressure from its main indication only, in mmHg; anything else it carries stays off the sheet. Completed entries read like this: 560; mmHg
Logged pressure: 40; mmHg
